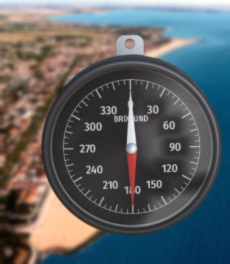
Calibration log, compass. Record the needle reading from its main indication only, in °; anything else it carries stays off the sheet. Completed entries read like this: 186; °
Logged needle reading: 180; °
